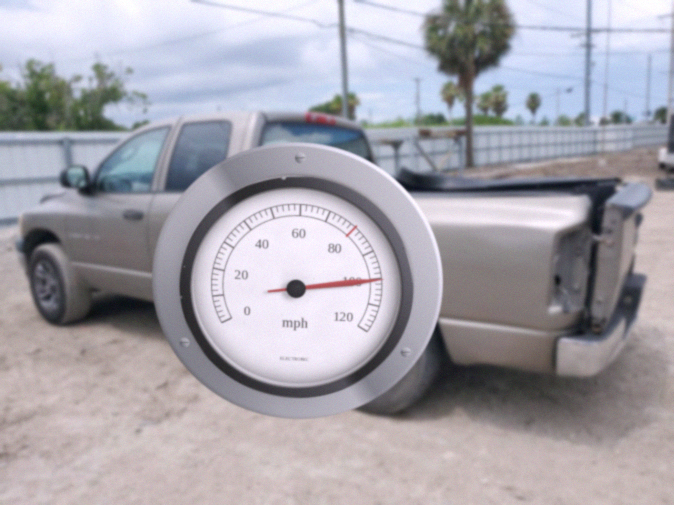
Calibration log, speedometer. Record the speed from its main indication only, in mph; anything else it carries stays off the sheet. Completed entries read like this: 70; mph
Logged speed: 100; mph
